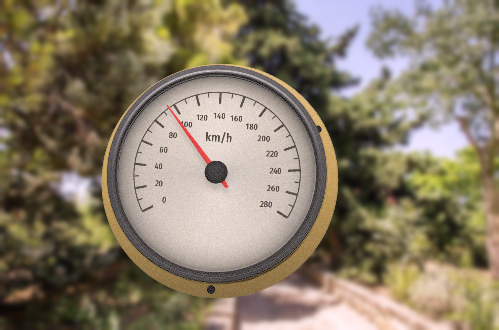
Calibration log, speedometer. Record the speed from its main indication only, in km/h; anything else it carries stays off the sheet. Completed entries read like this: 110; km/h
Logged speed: 95; km/h
